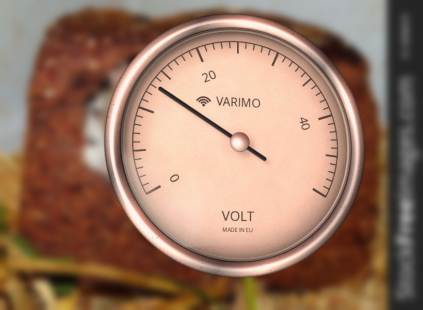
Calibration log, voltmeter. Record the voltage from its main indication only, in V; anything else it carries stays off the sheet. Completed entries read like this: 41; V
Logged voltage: 13; V
